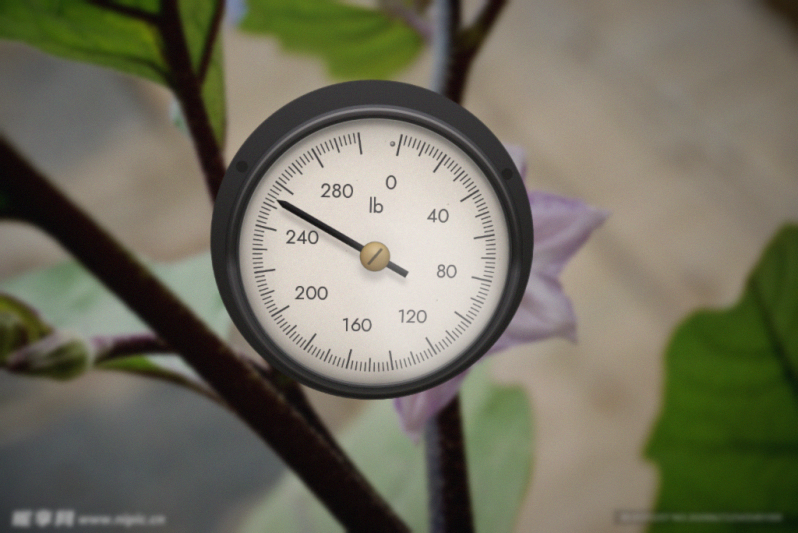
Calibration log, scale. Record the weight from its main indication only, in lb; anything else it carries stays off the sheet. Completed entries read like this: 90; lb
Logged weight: 254; lb
